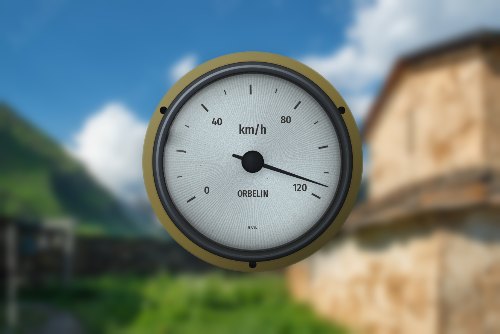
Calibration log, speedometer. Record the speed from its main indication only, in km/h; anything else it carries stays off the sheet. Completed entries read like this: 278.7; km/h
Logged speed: 115; km/h
